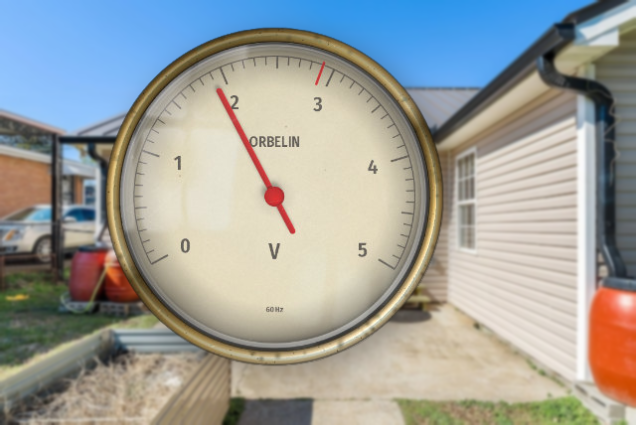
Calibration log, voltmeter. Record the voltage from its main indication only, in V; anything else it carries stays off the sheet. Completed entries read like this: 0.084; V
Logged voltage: 1.9; V
